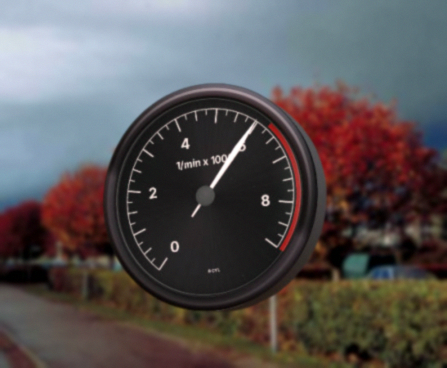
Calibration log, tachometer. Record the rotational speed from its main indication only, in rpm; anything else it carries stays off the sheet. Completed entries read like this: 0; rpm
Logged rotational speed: 6000; rpm
